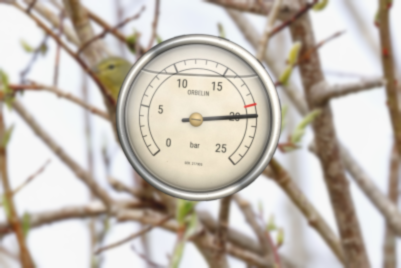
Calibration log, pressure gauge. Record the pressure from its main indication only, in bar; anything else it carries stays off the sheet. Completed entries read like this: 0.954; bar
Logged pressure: 20; bar
